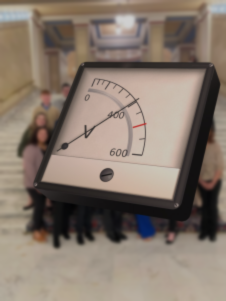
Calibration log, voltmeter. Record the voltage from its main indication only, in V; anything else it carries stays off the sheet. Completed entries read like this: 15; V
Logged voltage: 400; V
